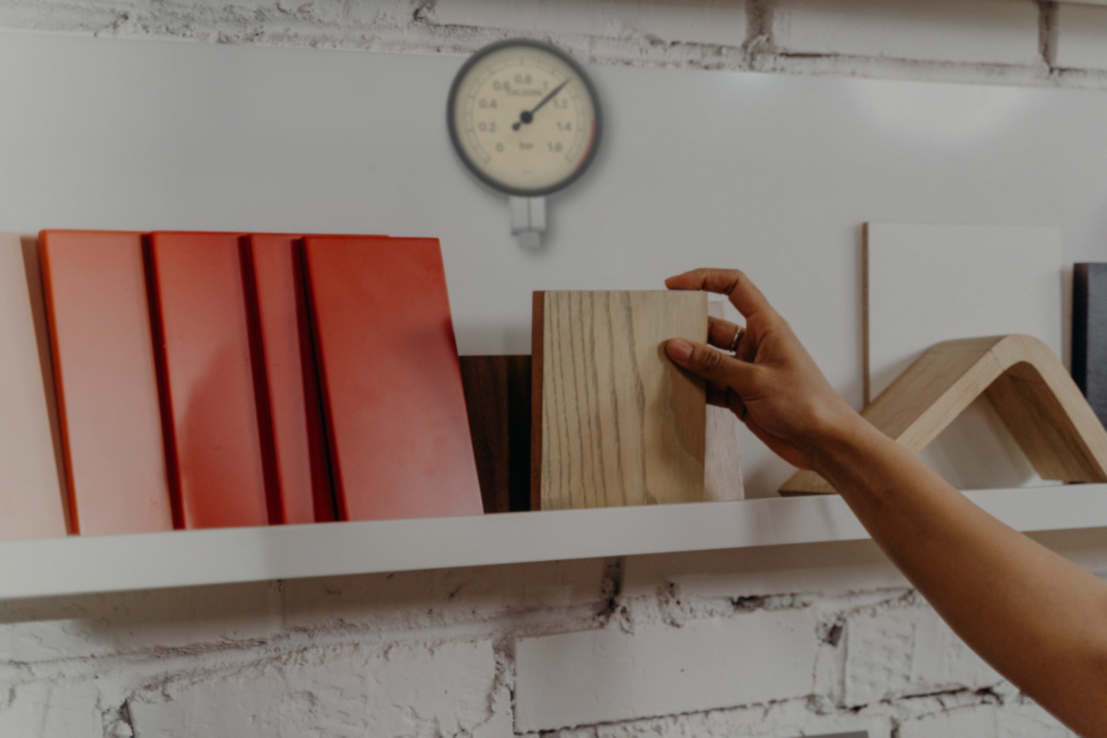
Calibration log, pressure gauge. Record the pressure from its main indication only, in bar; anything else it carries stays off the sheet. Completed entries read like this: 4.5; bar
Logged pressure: 1.1; bar
